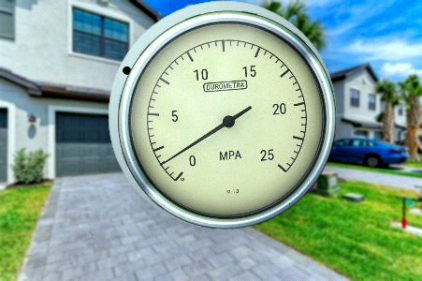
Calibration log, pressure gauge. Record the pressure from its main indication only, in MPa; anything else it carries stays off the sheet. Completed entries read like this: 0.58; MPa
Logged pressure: 1.5; MPa
